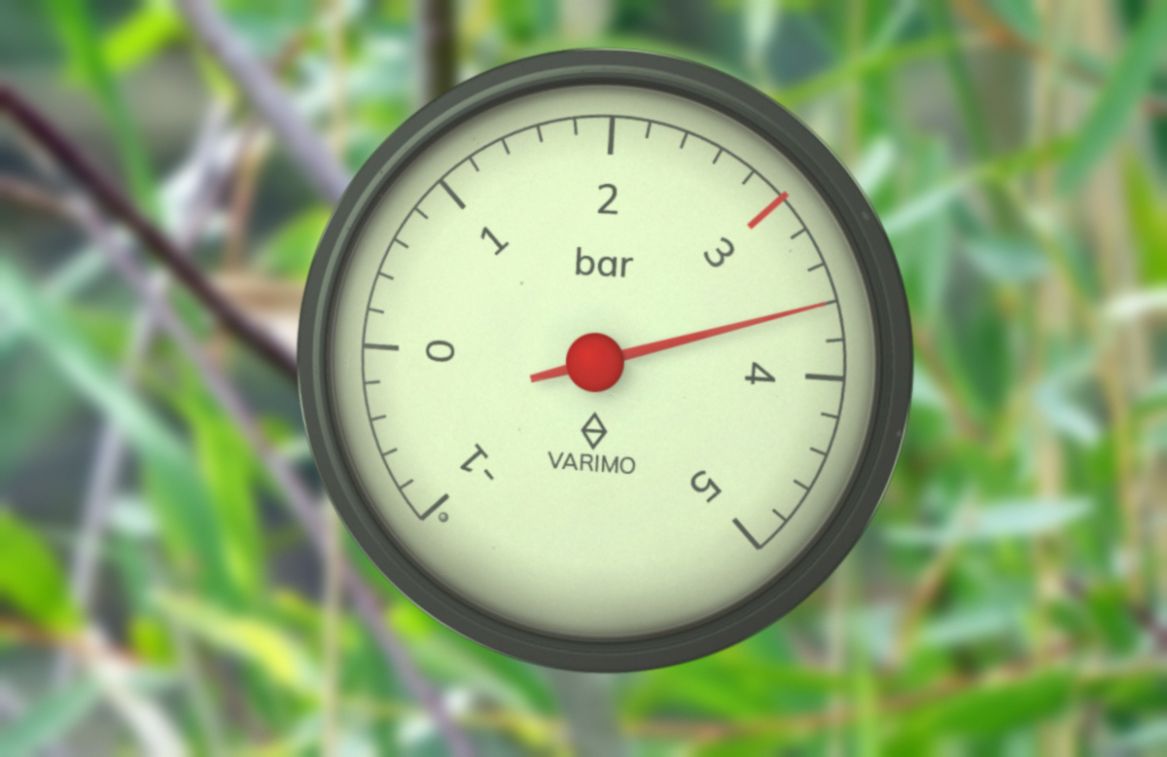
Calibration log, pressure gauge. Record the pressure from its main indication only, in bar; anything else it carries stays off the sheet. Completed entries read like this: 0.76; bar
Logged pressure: 3.6; bar
